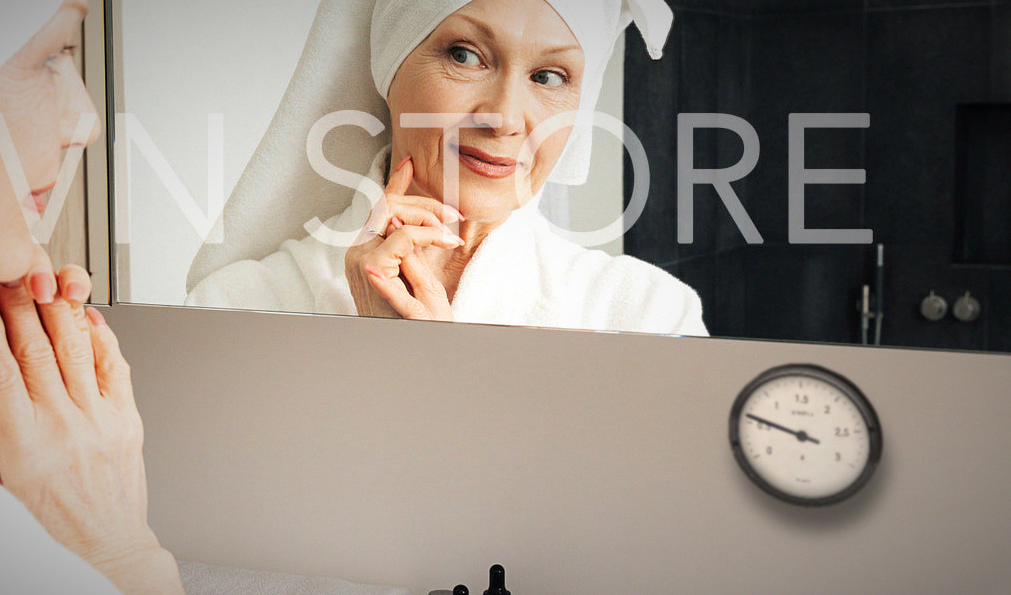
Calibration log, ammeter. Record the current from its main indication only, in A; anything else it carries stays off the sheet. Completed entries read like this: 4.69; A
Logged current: 0.6; A
